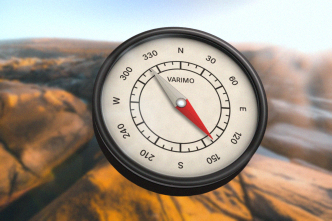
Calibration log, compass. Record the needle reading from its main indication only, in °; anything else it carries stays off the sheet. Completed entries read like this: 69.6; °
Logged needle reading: 140; °
